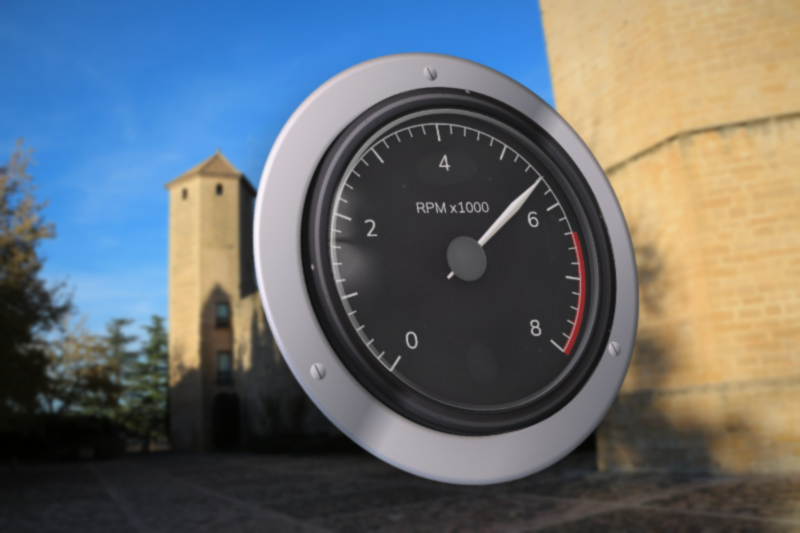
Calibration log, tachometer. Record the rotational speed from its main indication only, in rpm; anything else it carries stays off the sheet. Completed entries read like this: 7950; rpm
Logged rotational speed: 5600; rpm
